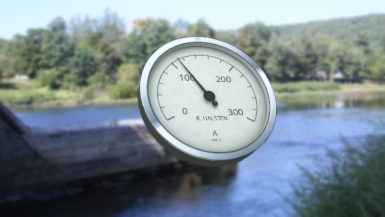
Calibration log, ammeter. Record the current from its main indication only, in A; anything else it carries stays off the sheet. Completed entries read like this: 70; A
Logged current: 110; A
